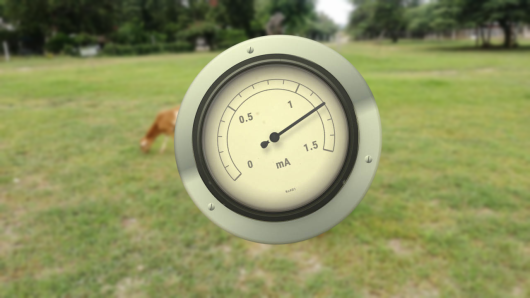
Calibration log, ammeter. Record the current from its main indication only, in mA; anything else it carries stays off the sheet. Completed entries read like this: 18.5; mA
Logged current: 1.2; mA
